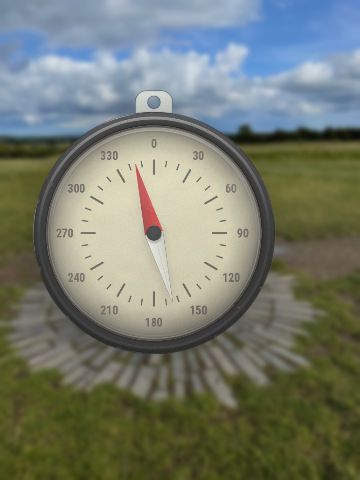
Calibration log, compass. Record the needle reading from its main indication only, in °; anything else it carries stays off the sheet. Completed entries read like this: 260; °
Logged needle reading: 345; °
